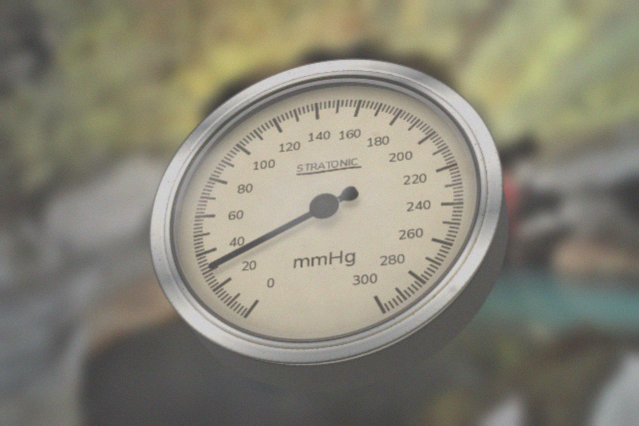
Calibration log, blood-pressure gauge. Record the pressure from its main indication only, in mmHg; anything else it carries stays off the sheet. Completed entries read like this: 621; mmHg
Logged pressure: 30; mmHg
